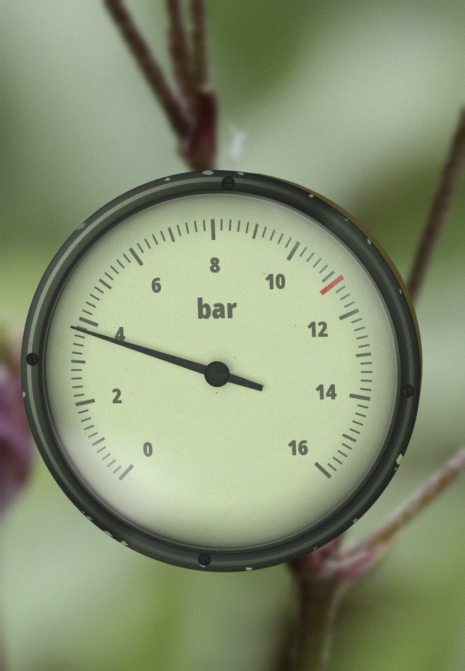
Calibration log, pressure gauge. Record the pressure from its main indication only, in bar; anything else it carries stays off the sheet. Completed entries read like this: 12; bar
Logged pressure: 3.8; bar
